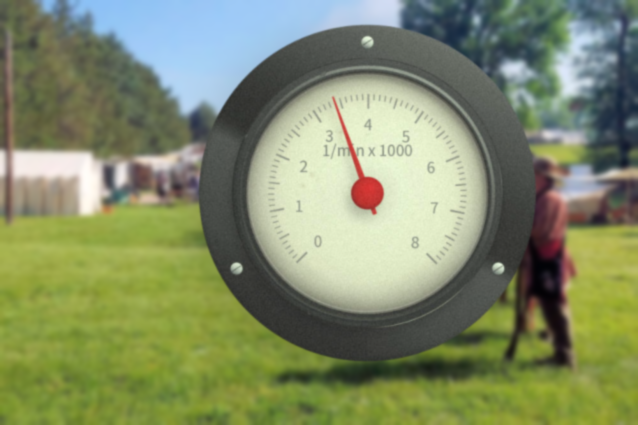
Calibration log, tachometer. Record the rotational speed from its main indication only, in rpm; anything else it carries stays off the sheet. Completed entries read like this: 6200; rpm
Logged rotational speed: 3400; rpm
